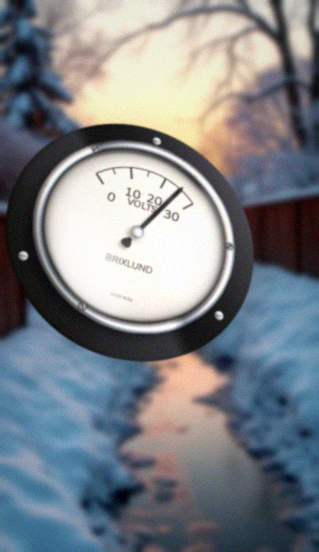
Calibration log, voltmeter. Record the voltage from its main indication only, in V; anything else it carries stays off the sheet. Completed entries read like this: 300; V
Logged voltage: 25; V
